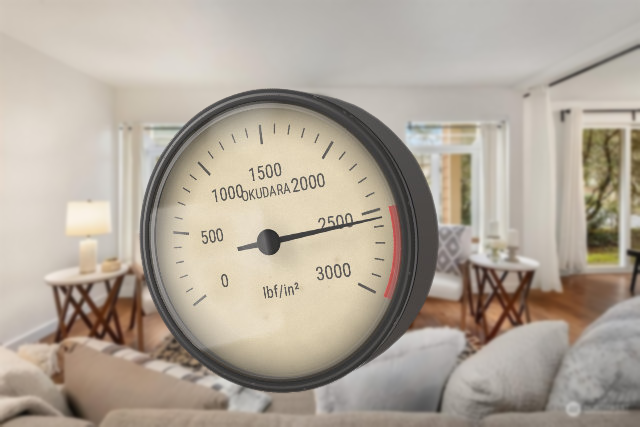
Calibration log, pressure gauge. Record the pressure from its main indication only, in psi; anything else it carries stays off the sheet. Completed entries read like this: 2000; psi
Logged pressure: 2550; psi
